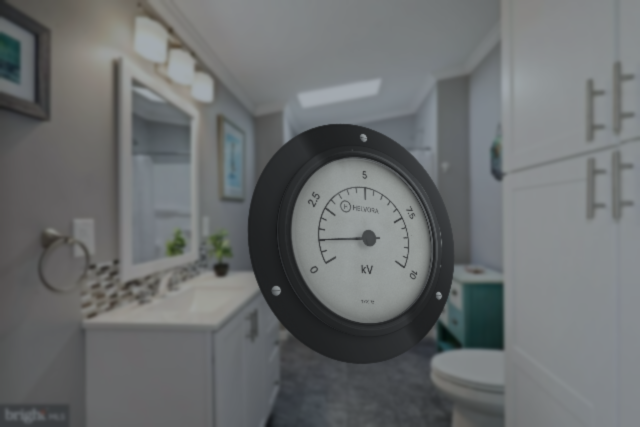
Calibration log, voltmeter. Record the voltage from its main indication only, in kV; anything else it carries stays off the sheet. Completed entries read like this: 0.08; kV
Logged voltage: 1; kV
